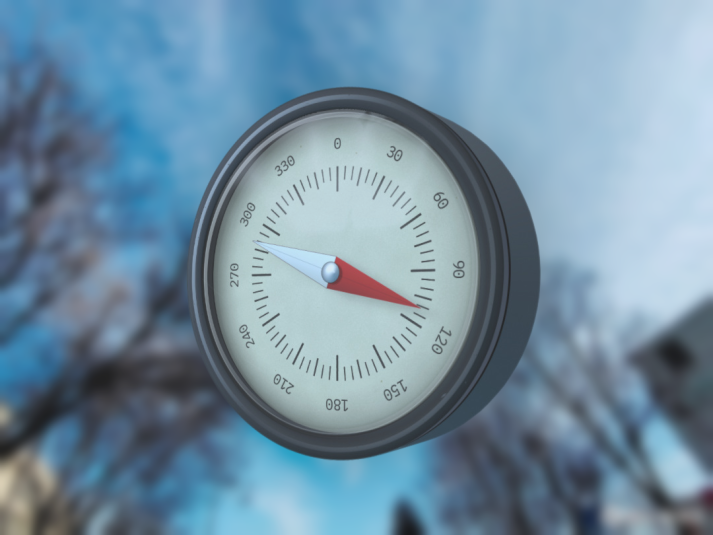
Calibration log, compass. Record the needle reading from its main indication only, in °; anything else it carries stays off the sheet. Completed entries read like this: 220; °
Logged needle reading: 110; °
